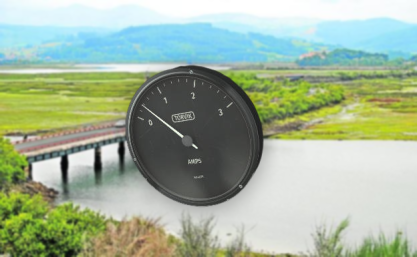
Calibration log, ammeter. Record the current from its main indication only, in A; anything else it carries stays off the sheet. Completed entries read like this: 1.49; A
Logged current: 0.4; A
